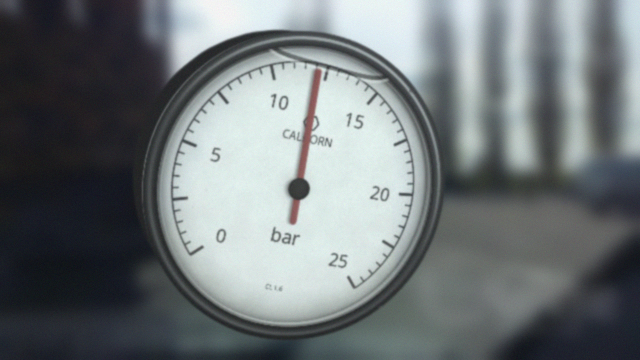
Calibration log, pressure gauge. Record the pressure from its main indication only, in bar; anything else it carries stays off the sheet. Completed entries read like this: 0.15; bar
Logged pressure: 12; bar
